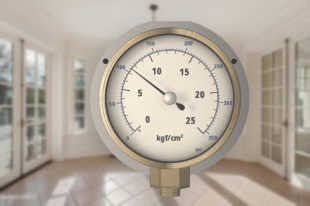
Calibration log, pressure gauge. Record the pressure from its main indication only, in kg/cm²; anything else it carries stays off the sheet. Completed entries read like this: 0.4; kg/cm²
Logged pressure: 7.5; kg/cm²
